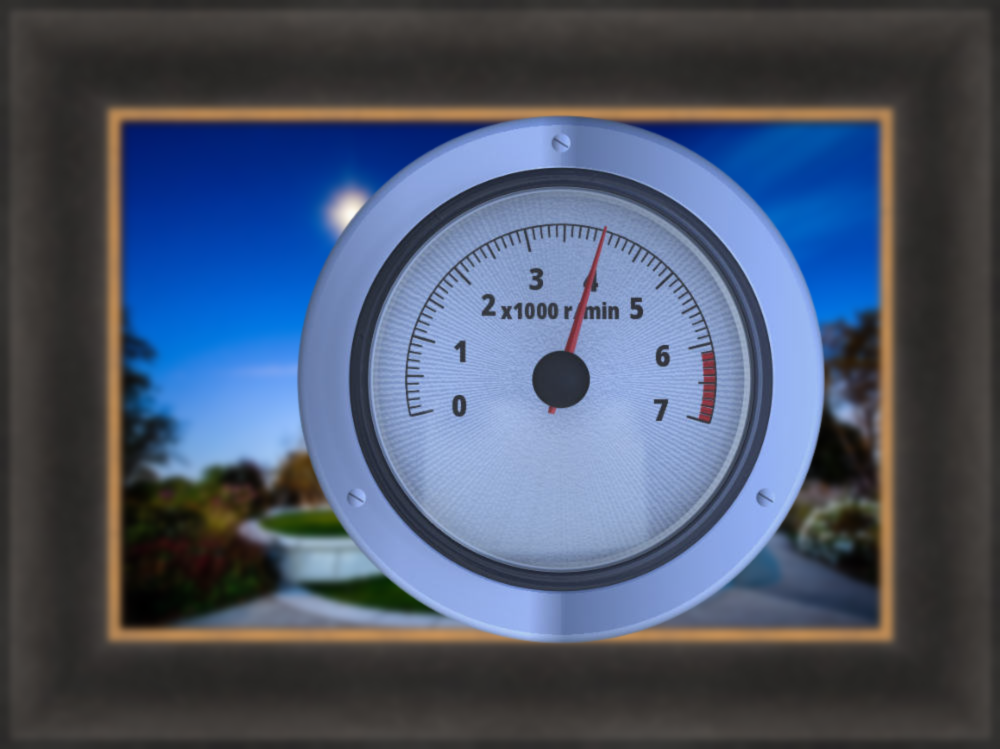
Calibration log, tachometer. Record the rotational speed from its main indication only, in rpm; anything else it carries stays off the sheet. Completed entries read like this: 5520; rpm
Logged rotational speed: 4000; rpm
